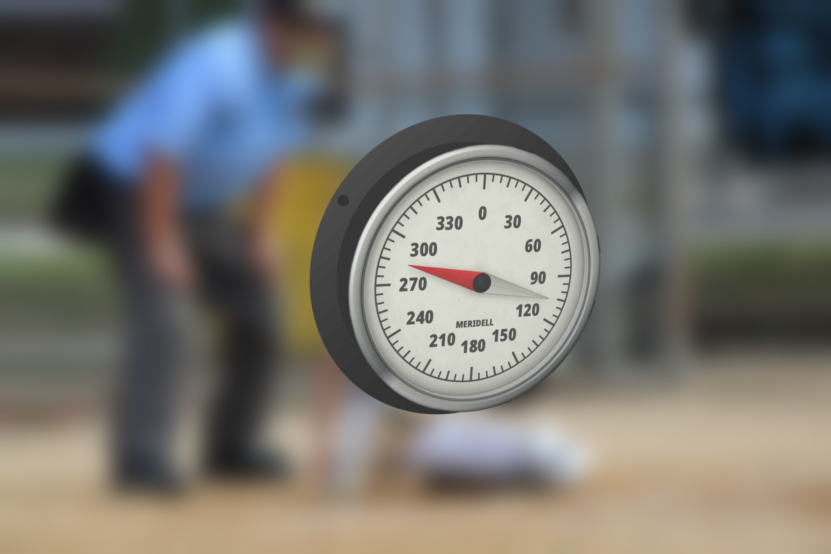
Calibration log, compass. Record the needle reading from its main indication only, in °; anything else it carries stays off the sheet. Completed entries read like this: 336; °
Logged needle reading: 285; °
